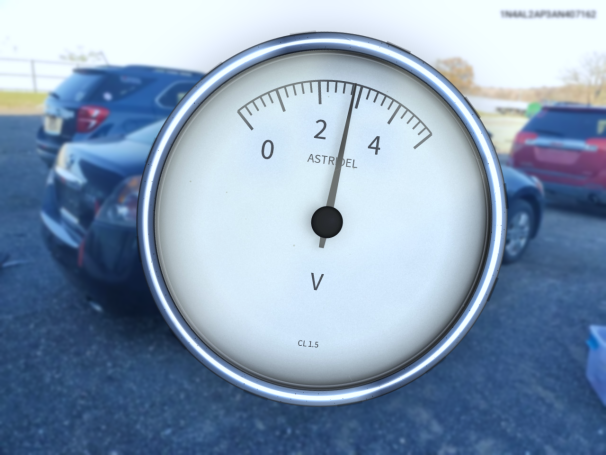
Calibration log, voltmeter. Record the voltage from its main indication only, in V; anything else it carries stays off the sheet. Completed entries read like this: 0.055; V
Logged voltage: 2.8; V
